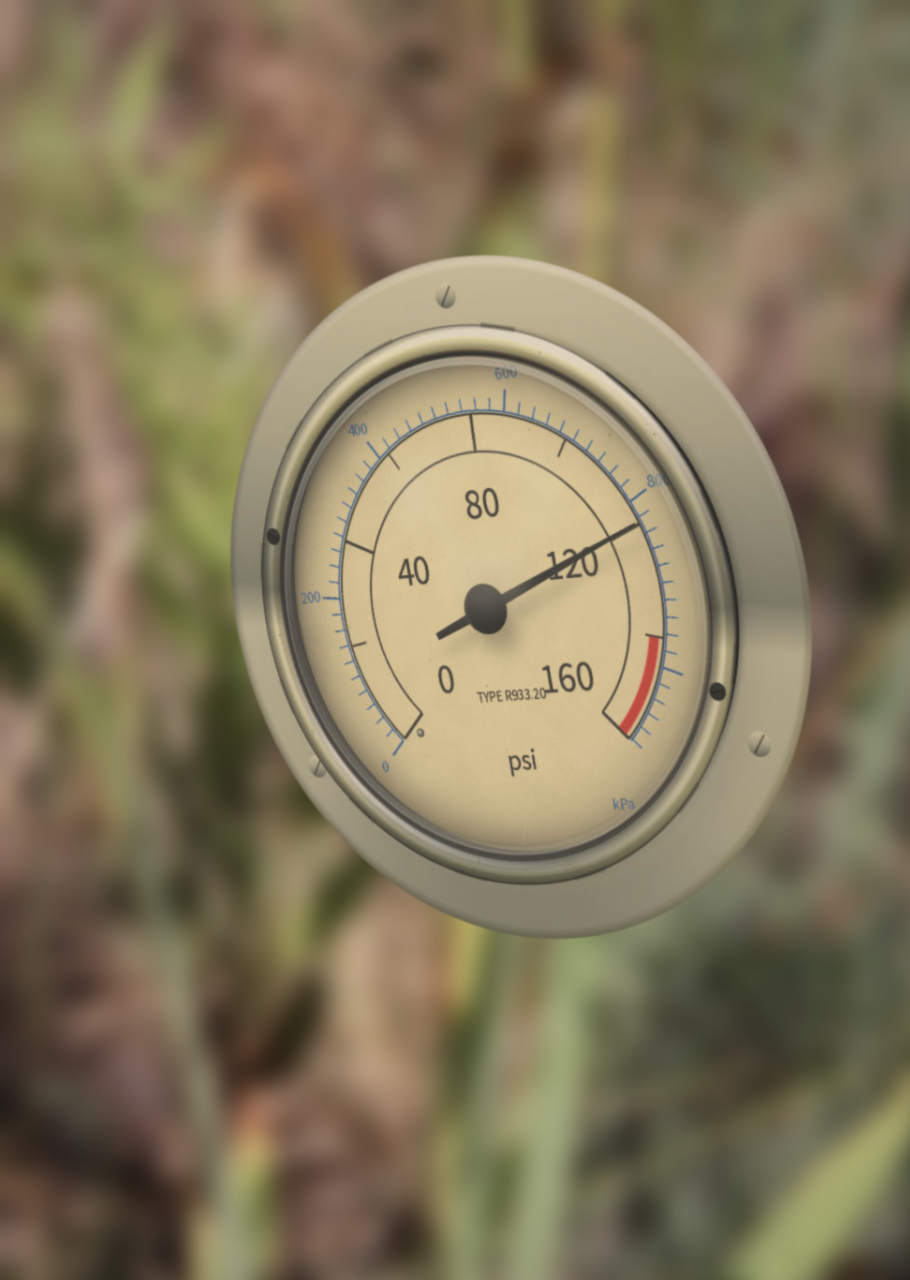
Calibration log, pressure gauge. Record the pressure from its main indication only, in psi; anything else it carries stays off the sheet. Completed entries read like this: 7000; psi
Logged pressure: 120; psi
